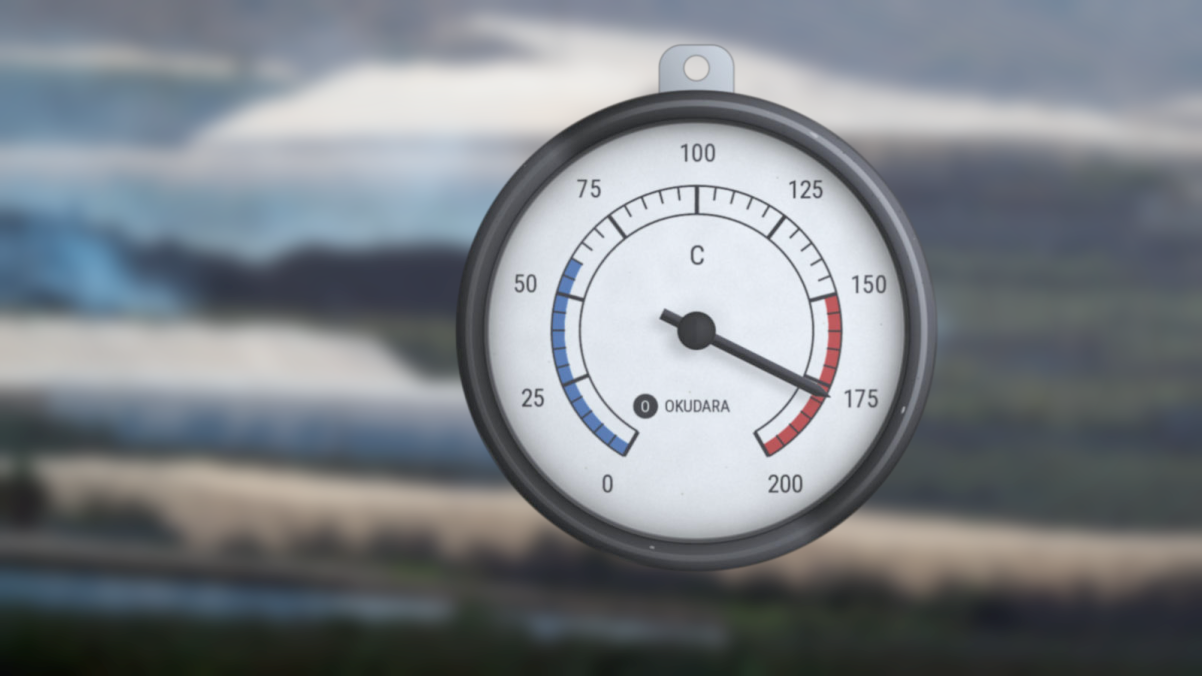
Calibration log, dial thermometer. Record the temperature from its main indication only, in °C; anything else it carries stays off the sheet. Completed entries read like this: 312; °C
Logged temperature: 177.5; °C
